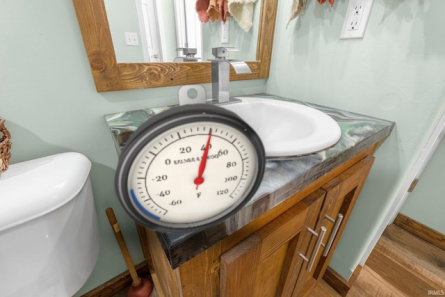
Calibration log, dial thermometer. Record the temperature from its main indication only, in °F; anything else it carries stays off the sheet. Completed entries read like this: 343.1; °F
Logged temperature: 40; °F
